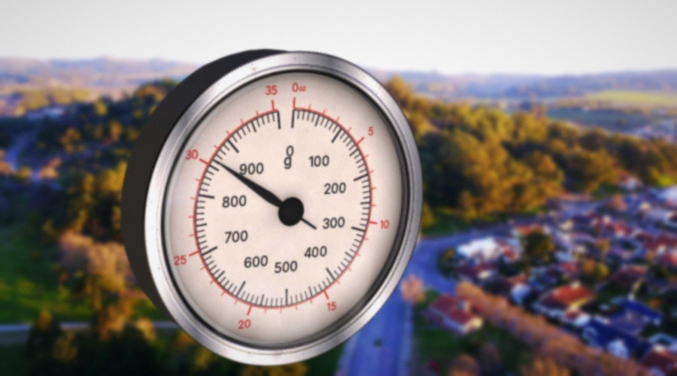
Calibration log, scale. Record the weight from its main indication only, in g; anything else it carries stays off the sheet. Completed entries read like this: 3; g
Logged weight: 860; g
